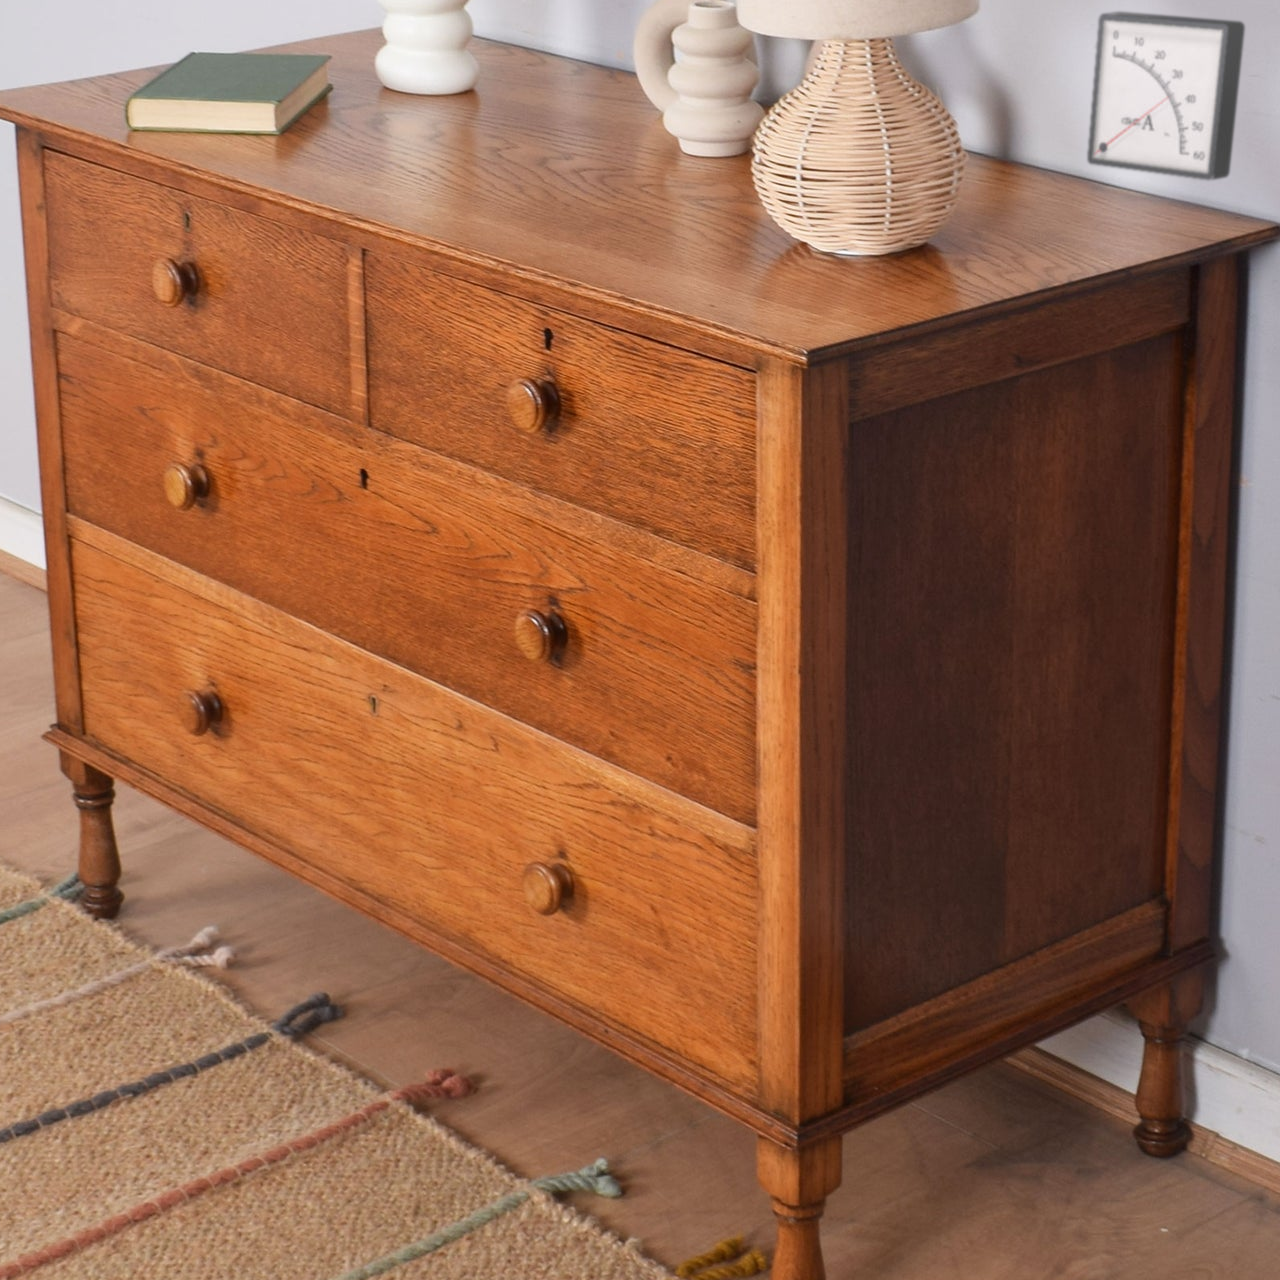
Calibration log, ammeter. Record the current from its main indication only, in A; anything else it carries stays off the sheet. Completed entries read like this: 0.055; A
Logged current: 35; A
